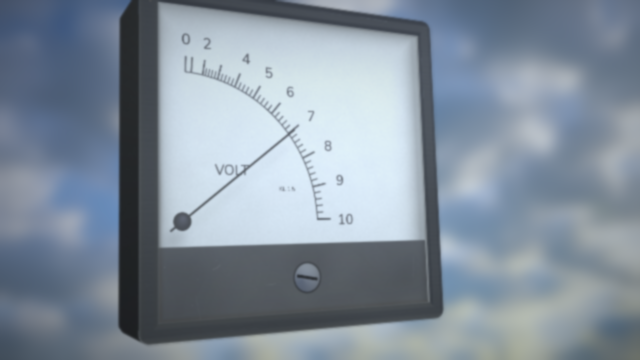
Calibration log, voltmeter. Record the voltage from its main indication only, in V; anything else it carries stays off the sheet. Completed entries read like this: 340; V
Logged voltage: 7; V
